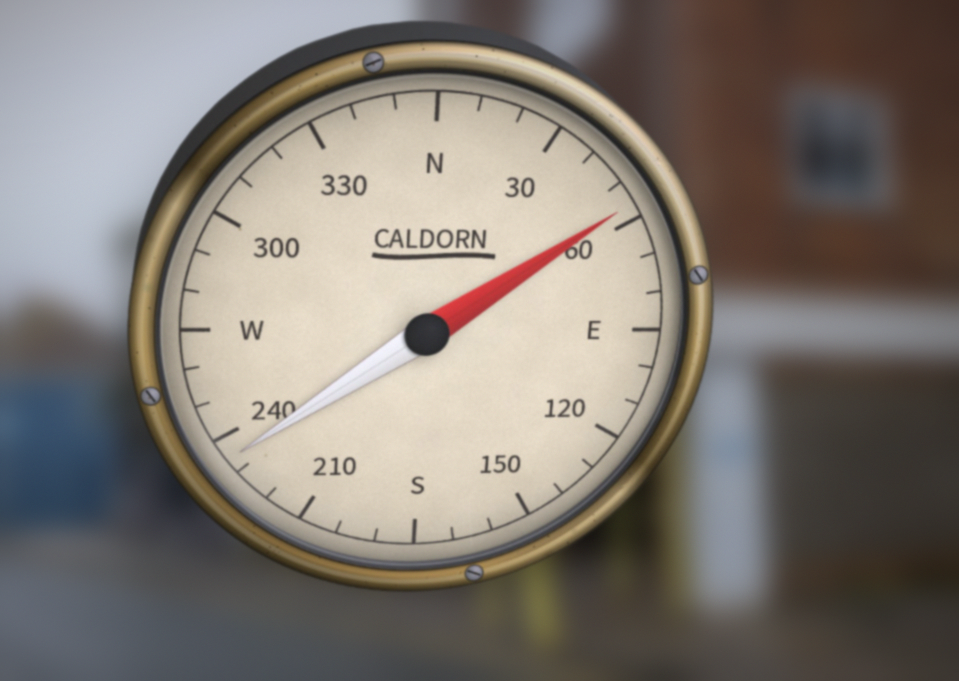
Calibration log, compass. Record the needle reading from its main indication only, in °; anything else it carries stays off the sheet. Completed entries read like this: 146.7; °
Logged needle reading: 55; °
